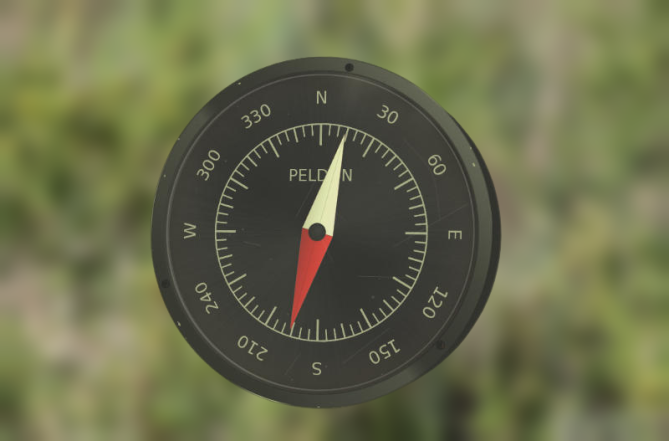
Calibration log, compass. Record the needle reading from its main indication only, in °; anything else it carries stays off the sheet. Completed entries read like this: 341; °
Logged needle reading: 195; °
